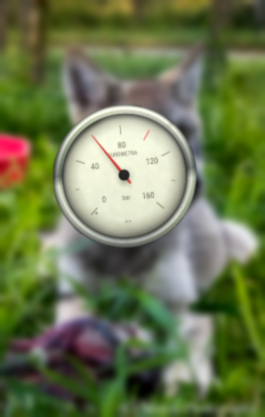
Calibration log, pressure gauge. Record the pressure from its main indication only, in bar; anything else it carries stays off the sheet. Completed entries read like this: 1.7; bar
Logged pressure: 60; bar
